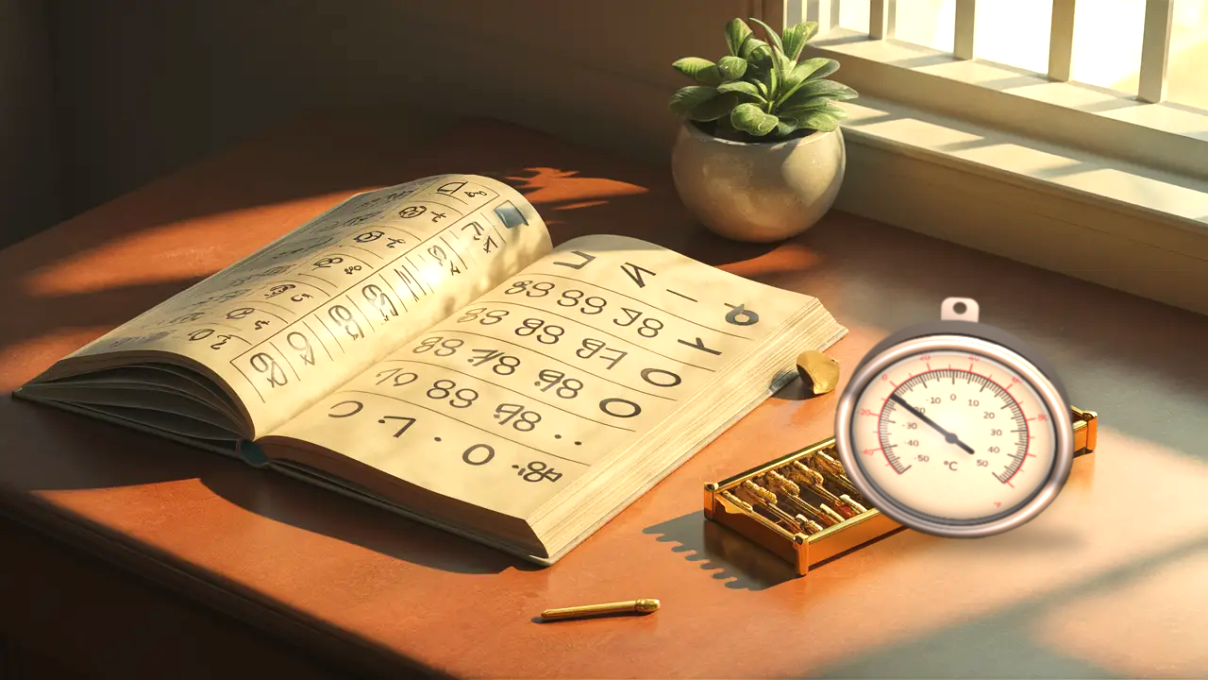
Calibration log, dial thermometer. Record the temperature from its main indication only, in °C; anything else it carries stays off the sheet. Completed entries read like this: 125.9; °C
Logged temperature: -20; °C
